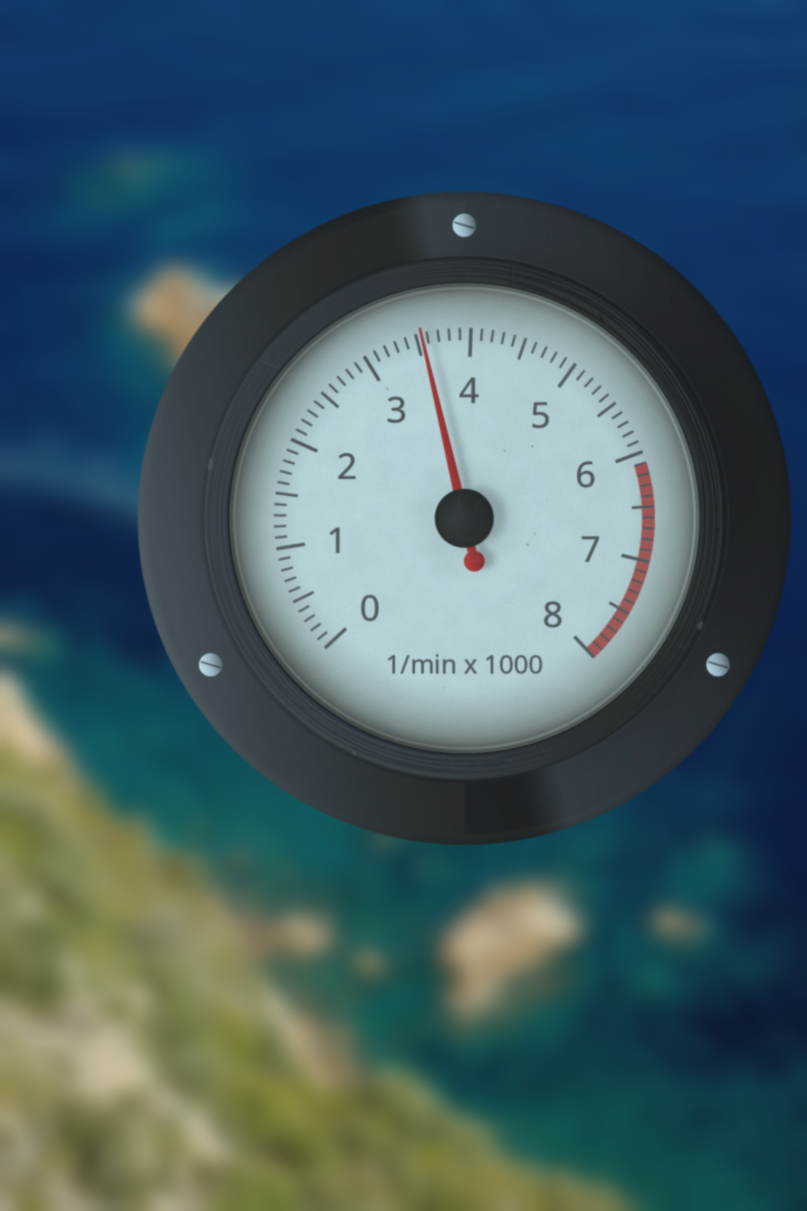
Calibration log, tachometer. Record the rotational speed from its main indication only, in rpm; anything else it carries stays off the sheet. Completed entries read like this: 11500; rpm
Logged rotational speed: 3550; rpm
